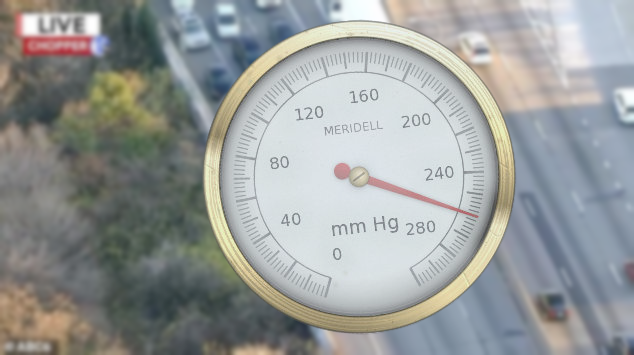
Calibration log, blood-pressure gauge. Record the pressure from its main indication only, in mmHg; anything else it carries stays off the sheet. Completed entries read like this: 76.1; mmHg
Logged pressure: 260; mmHg
